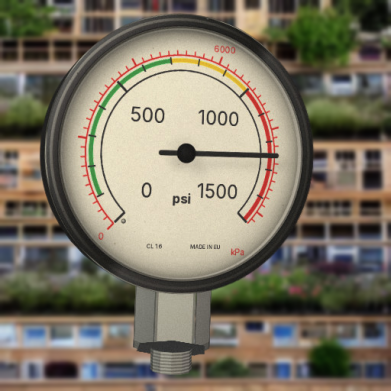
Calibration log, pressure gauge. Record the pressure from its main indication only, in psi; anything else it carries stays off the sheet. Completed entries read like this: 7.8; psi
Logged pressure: 1250; psi
